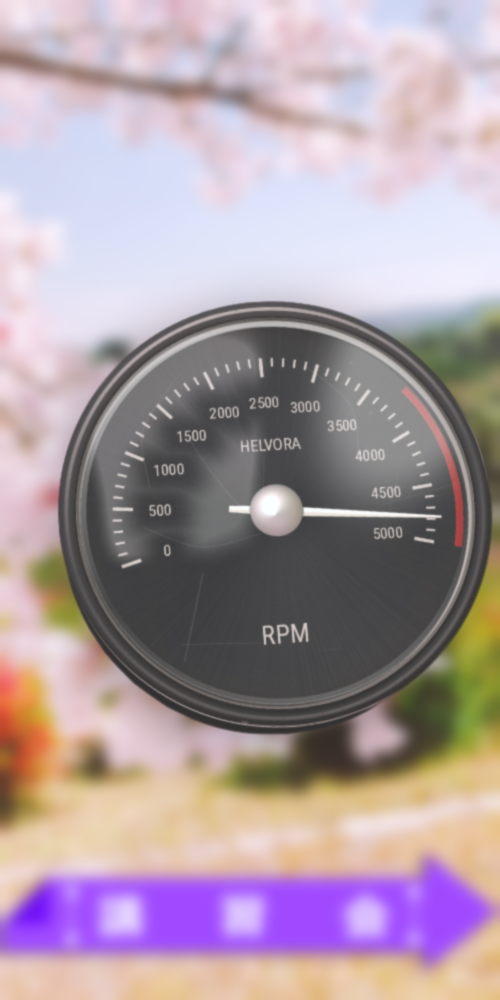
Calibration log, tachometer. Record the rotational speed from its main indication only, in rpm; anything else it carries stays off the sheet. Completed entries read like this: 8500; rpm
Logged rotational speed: 4800; rpm
